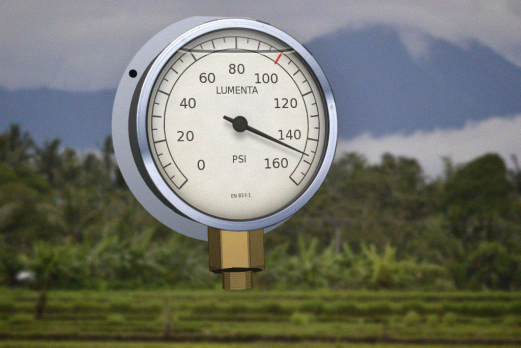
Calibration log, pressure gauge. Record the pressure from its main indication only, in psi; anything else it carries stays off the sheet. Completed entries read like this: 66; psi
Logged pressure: 147.5; psi
